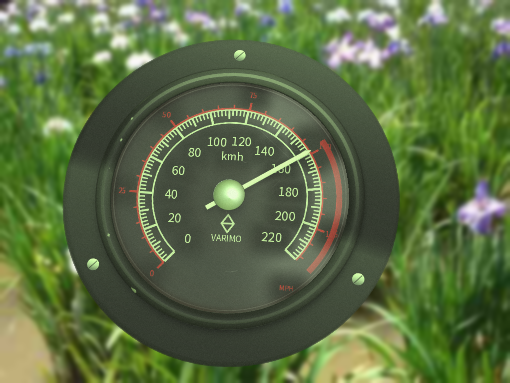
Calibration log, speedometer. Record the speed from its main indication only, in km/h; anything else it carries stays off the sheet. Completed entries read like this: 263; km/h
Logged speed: 160; km/h
